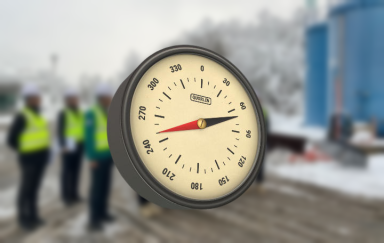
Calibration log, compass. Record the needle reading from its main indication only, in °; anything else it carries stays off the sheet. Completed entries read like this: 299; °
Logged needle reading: 250; °
